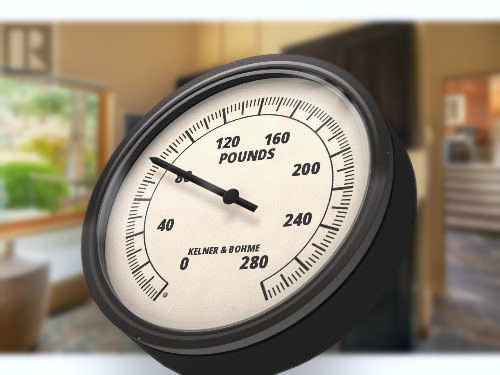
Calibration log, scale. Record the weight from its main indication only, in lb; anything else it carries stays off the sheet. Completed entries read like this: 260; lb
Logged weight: 80; lb
